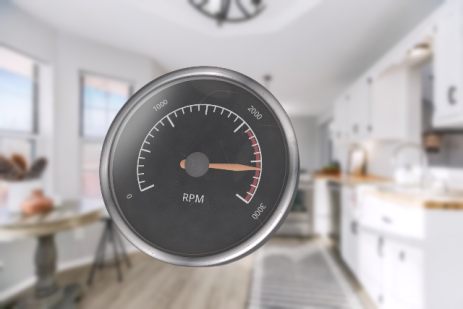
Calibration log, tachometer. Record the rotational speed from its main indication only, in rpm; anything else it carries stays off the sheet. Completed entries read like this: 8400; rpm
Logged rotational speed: 2600; rpm
